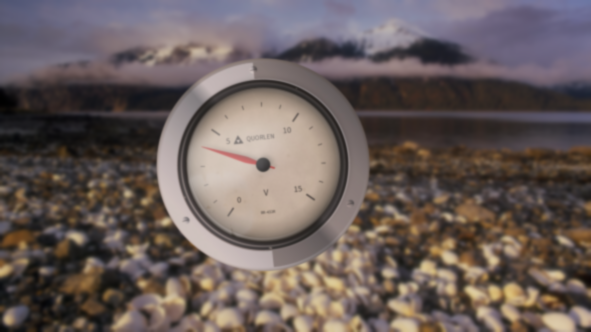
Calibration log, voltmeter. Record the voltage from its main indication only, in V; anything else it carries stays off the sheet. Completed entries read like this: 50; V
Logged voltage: 4; V
